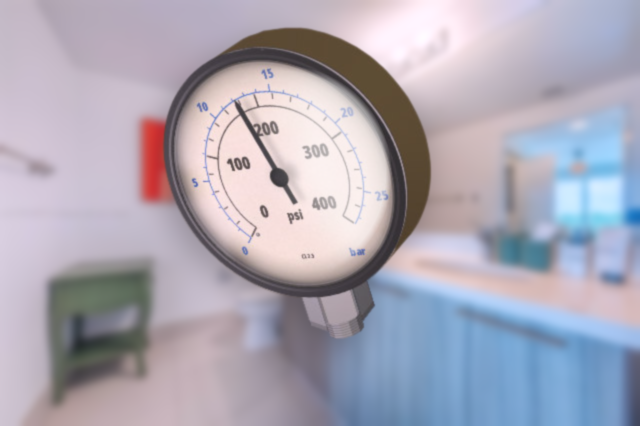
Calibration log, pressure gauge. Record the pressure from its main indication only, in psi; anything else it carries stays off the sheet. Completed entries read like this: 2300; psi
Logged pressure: 180; psi
